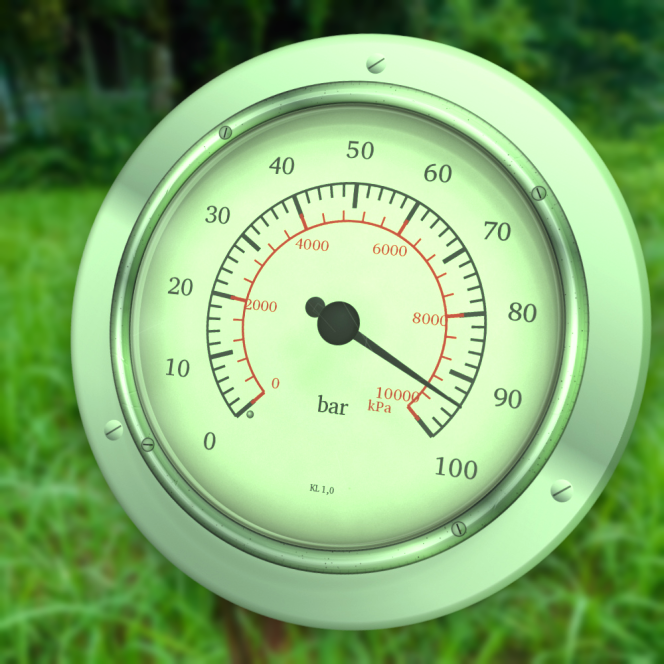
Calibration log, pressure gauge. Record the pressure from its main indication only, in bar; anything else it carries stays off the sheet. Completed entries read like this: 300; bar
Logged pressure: 94; bar
